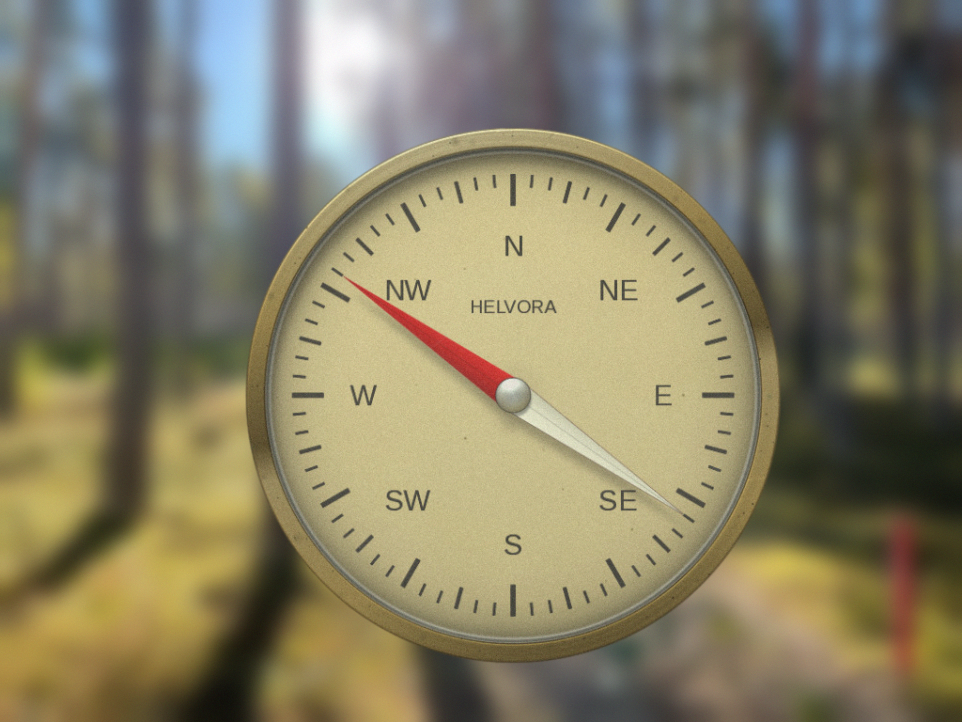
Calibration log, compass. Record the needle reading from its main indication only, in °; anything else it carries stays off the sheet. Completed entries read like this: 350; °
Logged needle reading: 305; °
